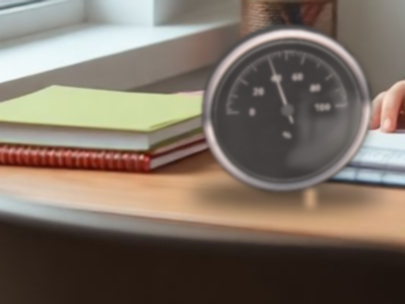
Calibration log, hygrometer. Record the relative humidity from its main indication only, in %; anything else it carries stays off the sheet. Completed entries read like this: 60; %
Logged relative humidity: 40; %
